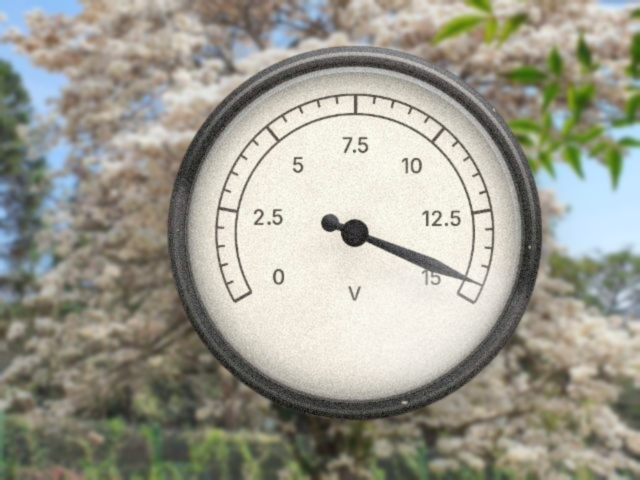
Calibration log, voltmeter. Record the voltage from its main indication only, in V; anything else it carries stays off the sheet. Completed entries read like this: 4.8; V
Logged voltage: 14.5; V
